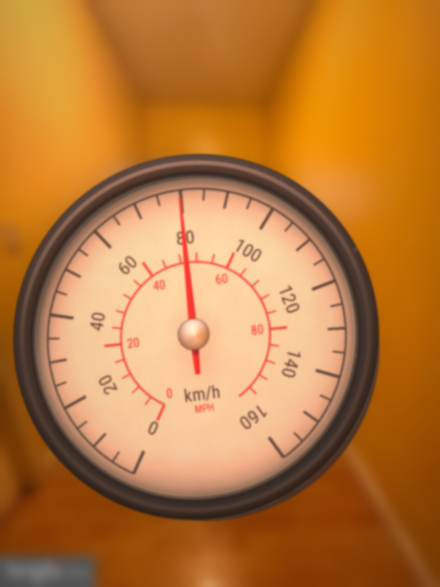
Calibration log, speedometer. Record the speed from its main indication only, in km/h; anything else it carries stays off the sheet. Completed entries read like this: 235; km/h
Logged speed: 80; km/h
